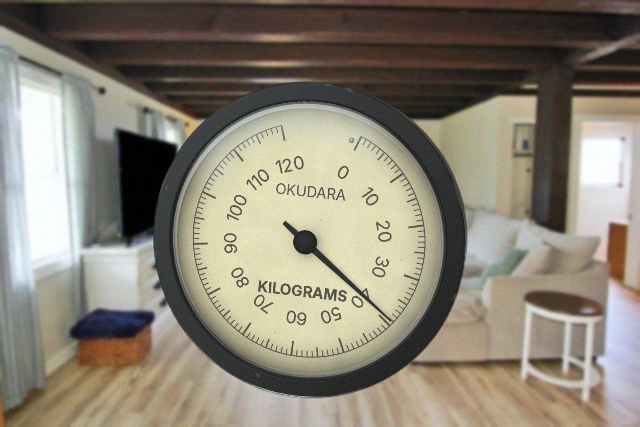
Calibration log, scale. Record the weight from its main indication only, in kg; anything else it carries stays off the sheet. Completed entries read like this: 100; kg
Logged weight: 39; kg
